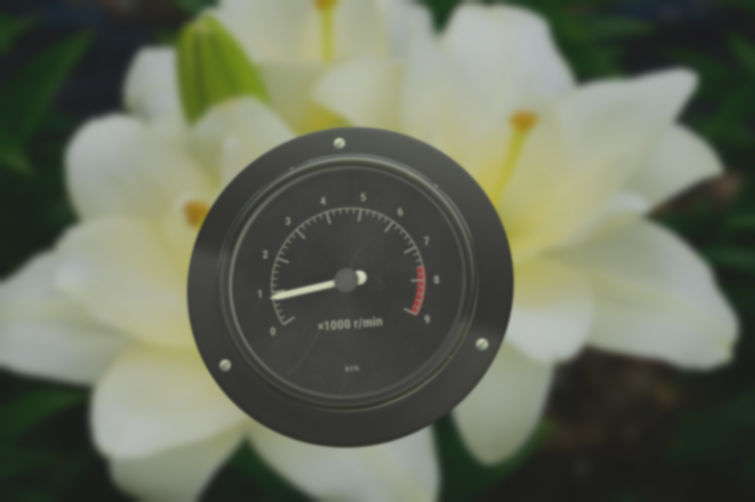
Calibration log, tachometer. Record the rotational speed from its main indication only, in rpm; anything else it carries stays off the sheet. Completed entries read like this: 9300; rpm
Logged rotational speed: 800; rpm
